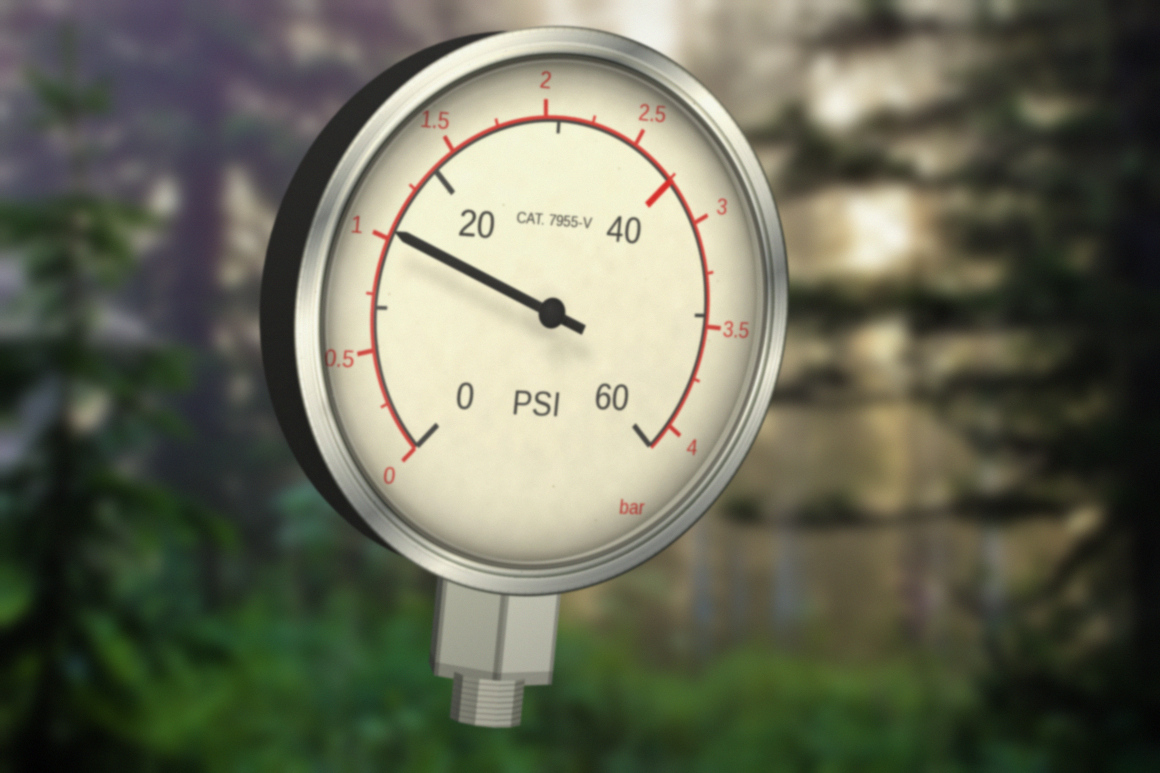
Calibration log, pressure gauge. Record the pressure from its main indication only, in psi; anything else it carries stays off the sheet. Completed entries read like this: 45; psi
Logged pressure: 15; psi
